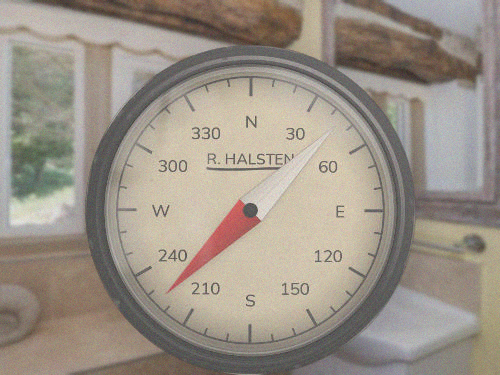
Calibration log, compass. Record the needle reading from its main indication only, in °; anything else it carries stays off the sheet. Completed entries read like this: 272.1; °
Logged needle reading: 225; °
